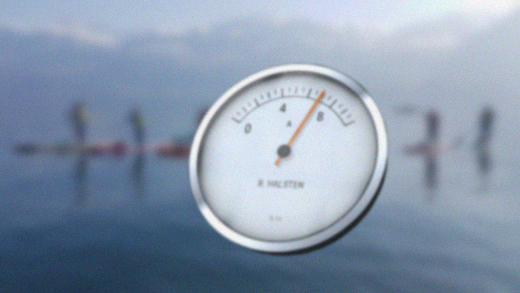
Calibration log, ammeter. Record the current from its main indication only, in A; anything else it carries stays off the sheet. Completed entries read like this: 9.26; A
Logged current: 7; A
